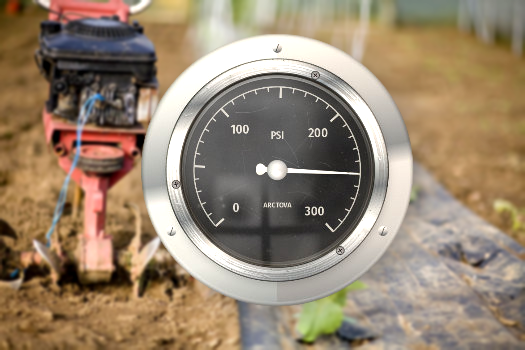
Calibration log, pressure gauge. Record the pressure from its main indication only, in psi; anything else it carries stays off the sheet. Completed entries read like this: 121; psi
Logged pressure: 250; psi
